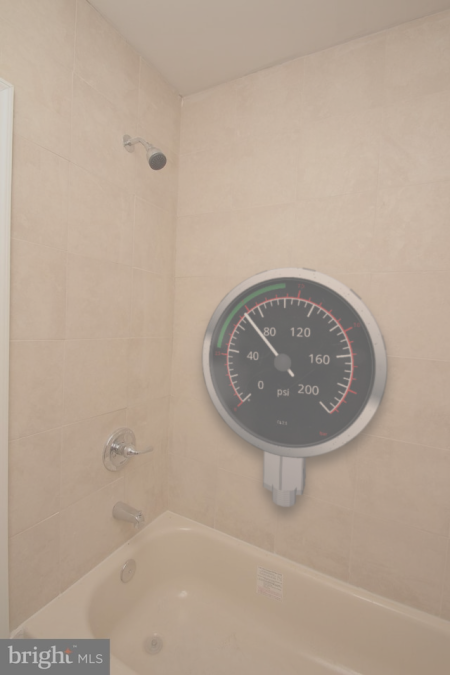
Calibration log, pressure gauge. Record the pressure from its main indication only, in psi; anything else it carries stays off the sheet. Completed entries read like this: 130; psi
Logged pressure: 70; psi
